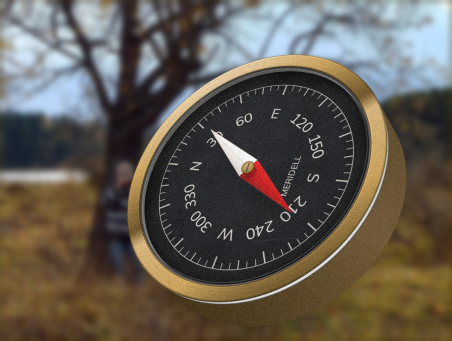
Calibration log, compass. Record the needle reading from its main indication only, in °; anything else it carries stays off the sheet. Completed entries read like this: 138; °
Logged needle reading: 212.5; °
